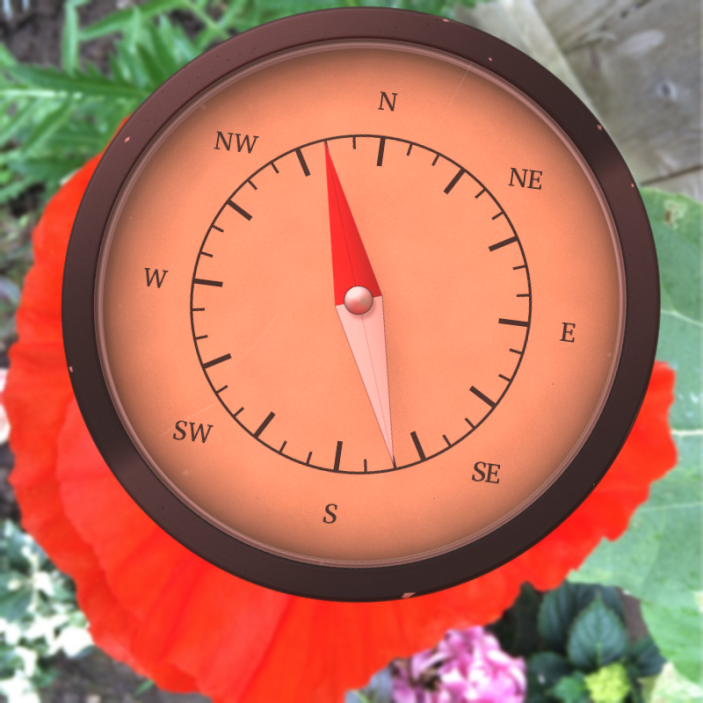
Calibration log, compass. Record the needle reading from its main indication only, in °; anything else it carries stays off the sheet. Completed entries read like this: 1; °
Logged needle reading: 340; °
